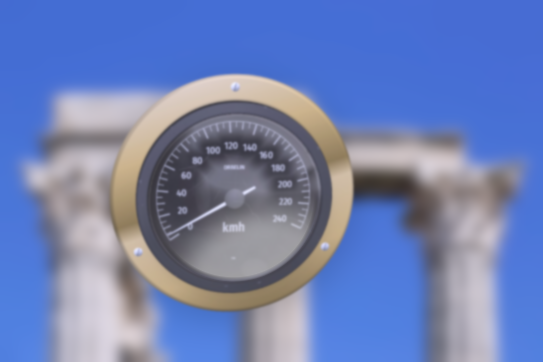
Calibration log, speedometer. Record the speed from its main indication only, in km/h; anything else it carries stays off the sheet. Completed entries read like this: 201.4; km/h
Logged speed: 5; km/h
